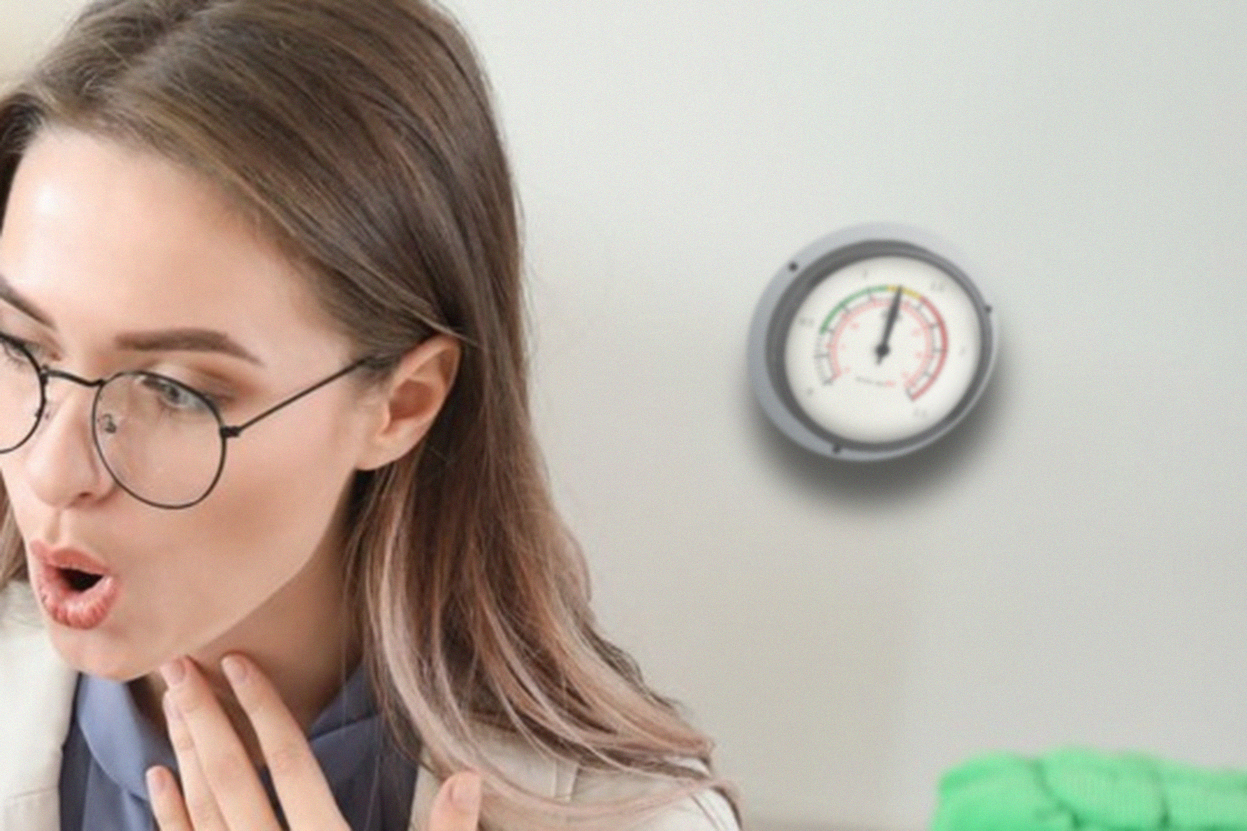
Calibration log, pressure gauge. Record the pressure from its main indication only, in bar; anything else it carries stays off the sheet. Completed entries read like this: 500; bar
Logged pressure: 1.25; bar
